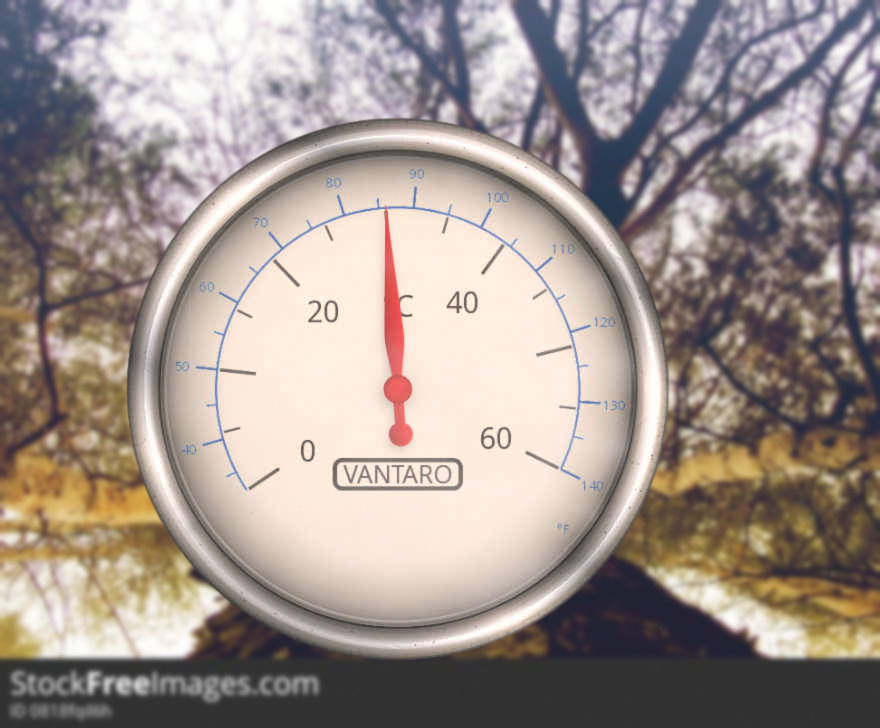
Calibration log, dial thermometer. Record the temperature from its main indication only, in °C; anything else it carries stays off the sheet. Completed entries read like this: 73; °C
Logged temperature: 30; °C
